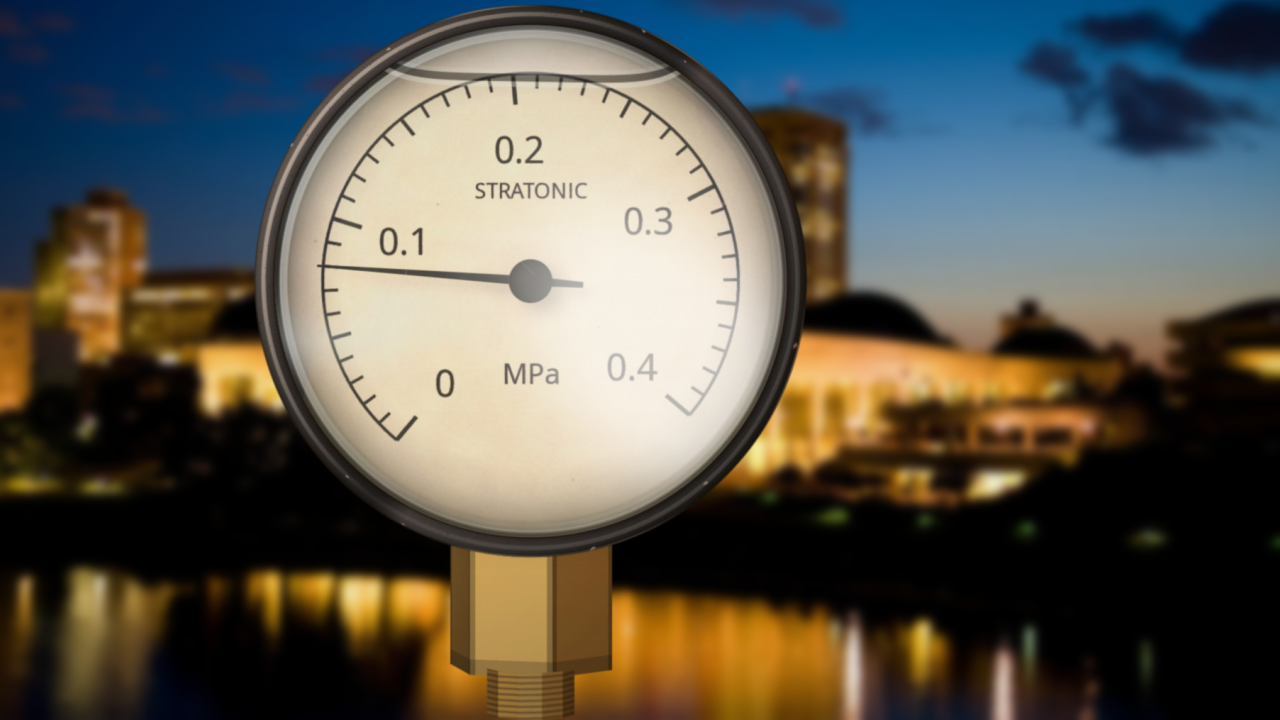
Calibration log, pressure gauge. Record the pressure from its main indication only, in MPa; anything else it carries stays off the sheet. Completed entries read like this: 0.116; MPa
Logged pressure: 0.08; MPa
